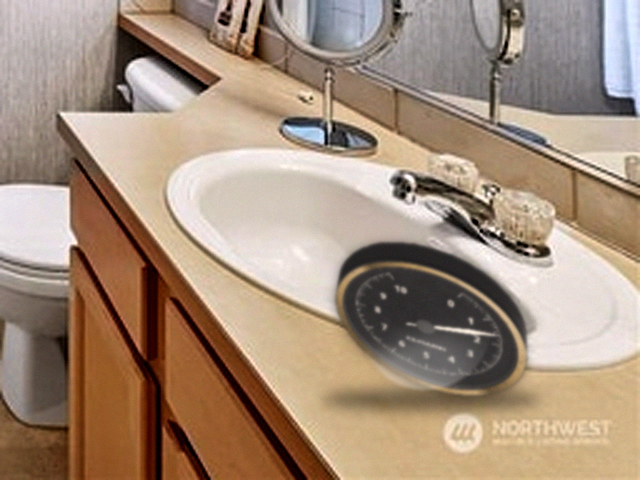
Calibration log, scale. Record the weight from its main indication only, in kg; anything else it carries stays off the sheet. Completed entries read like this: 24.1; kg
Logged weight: 1.5; kg
